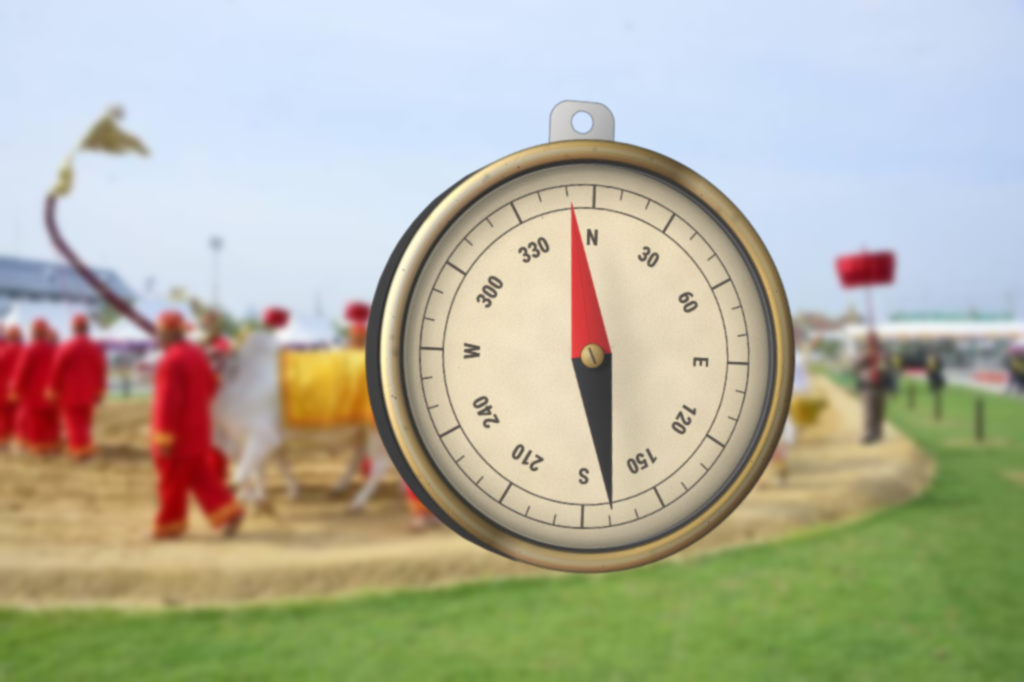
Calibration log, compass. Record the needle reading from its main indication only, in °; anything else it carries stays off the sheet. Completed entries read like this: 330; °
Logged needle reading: 350; °
